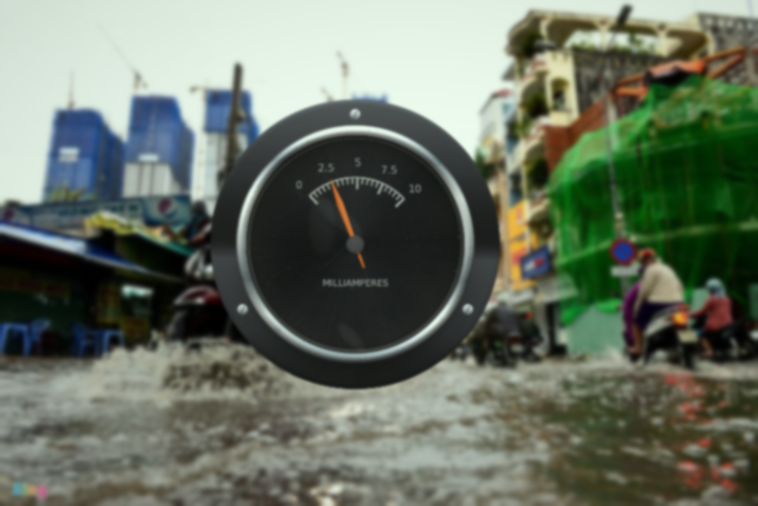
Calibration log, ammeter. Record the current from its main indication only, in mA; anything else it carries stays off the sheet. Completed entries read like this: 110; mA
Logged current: 2.5; mA
